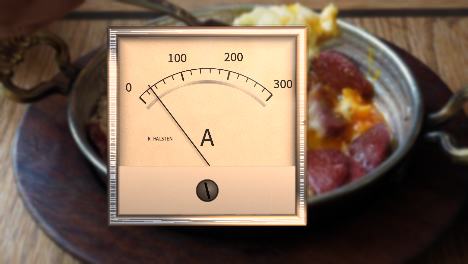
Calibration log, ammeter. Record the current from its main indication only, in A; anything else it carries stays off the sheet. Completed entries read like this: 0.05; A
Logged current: 30; A
